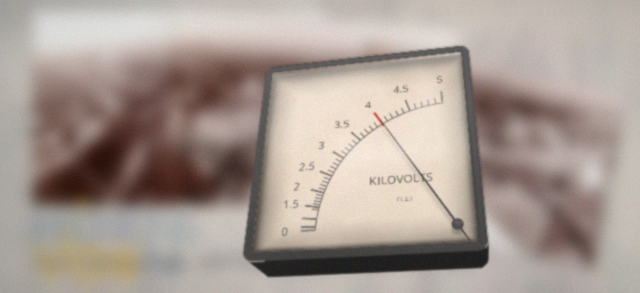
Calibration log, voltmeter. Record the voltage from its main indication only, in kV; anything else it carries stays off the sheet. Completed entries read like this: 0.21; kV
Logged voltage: 4; kV
